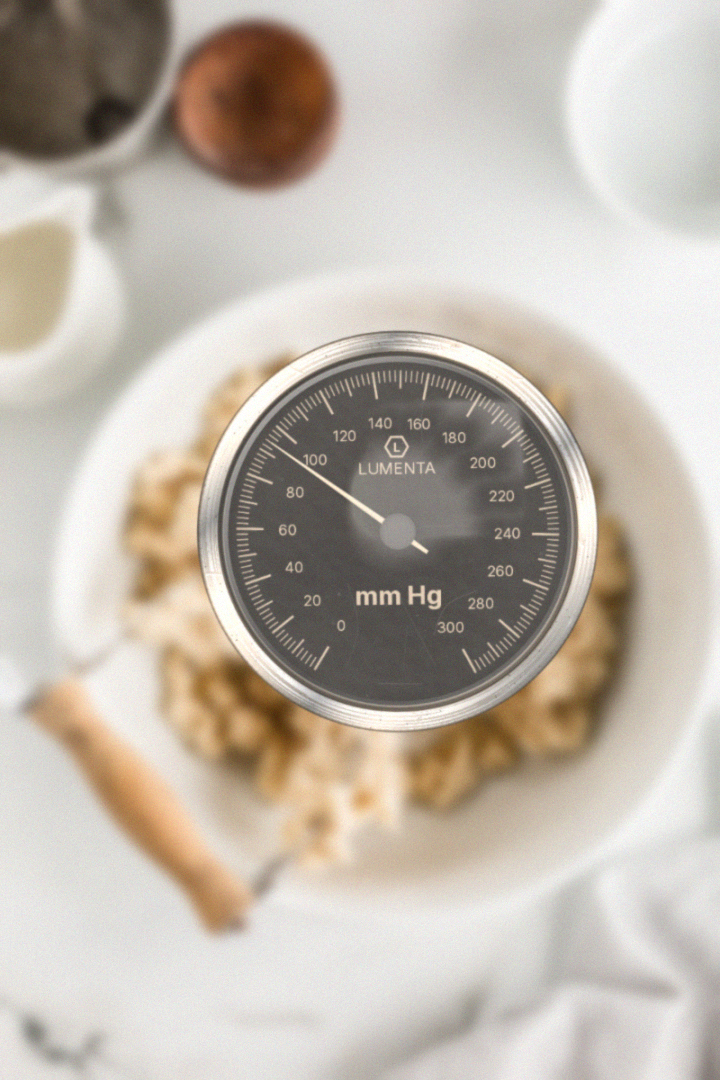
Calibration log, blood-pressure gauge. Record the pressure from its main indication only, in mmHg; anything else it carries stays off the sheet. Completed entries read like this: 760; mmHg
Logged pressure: 94; mmHg
